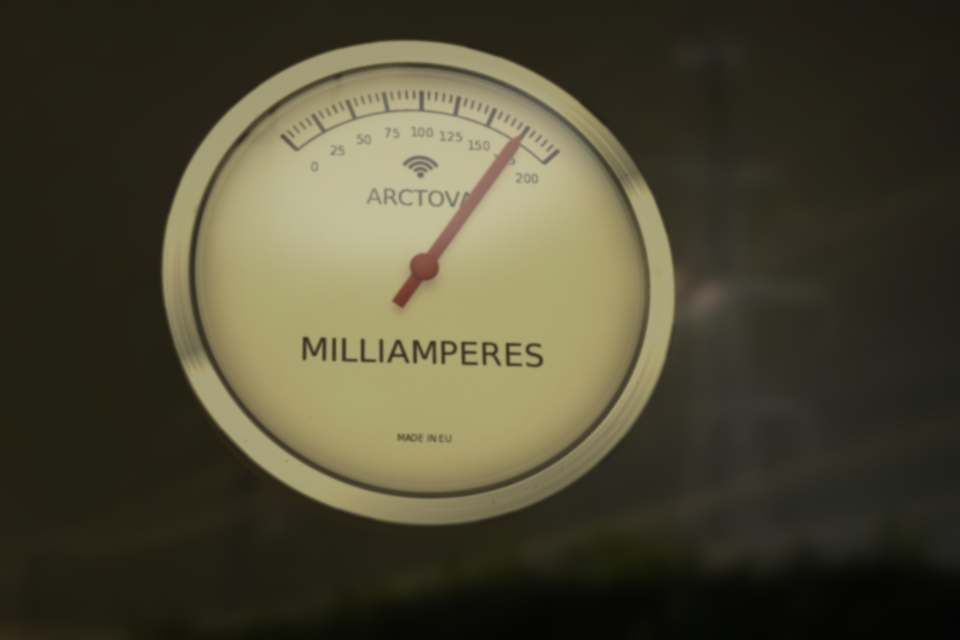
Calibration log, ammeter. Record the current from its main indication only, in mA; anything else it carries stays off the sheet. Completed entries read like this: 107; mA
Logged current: 175; mA
